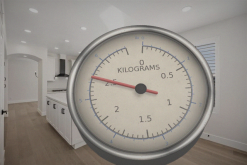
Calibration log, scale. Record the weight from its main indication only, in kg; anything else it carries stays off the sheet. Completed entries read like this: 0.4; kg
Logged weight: 2.5; kg
